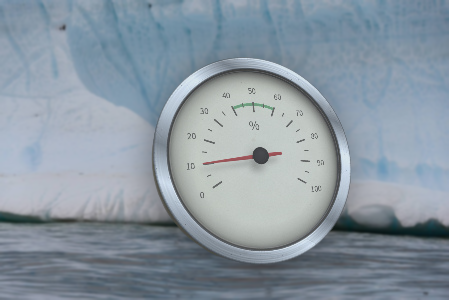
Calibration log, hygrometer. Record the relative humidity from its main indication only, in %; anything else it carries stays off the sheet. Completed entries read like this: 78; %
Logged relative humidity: 10; %
